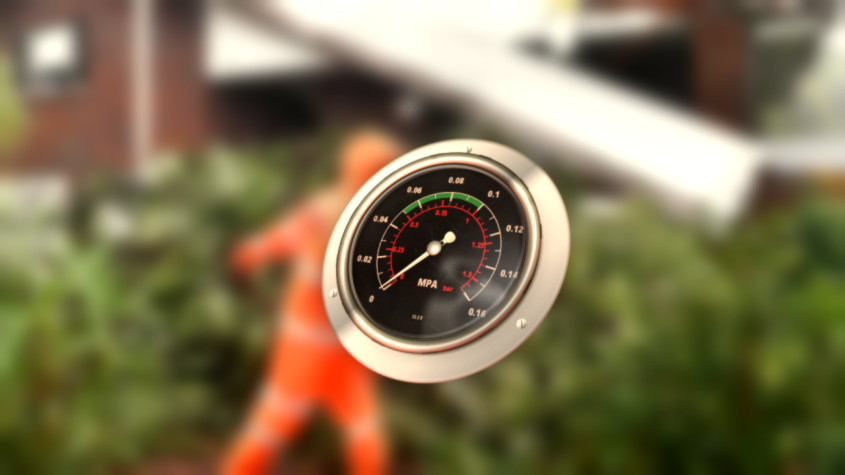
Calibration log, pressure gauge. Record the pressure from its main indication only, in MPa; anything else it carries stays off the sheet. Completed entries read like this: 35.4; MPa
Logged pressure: 0; MPa
